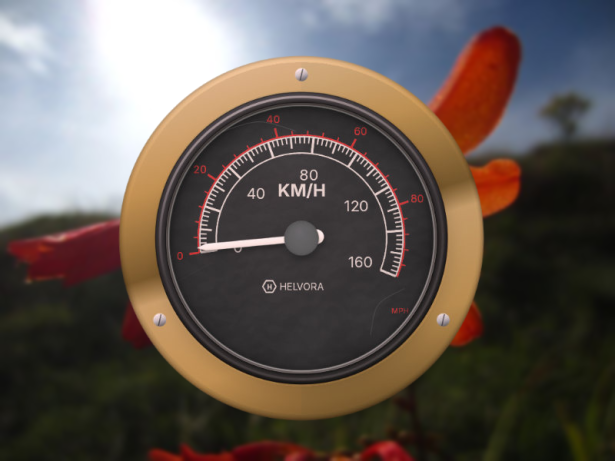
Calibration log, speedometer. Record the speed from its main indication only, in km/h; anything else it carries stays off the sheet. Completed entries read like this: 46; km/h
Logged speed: 2; km/h
